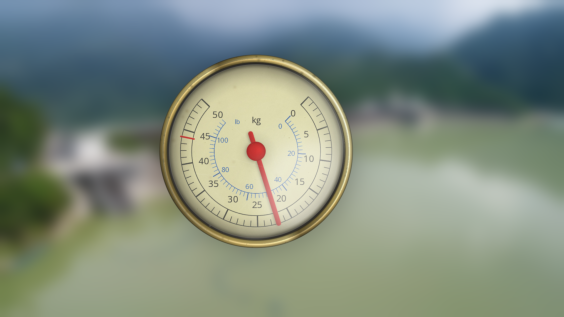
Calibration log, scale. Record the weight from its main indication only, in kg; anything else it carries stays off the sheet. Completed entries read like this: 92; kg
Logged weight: 22; kg
